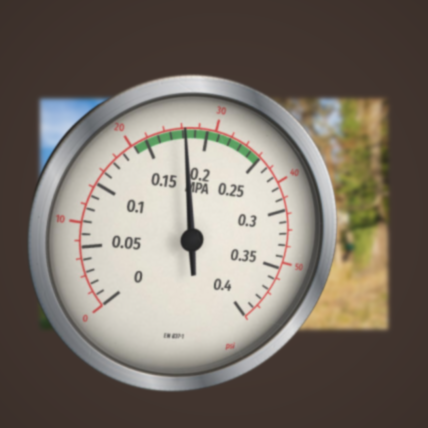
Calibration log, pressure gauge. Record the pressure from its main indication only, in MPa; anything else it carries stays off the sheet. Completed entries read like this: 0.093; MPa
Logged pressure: 0.18; MPa
